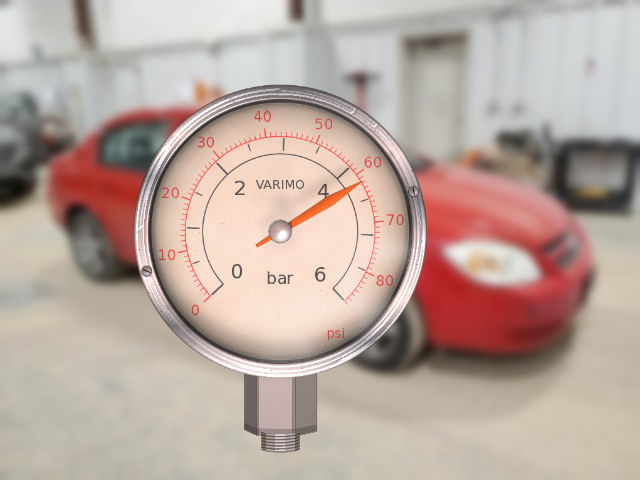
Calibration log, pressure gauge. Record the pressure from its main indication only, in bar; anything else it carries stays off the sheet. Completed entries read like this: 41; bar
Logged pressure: 4.25; bar
